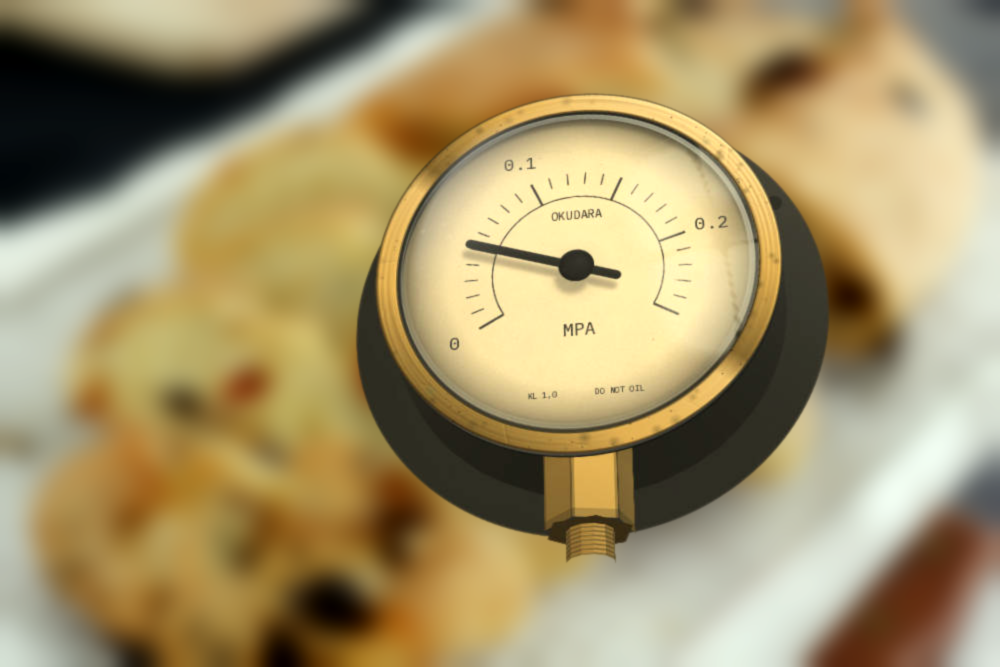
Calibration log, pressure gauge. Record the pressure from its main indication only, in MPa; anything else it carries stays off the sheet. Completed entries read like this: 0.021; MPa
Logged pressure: 0.05; MPa
